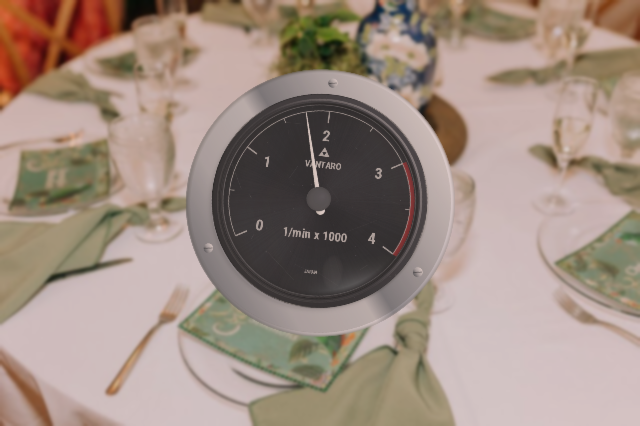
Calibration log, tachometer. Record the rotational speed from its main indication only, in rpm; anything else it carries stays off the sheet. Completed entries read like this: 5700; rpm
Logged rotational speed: 1750; rpm
